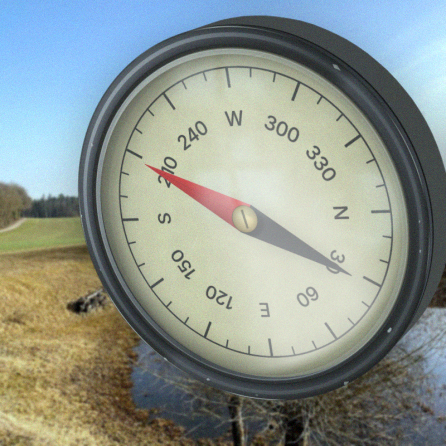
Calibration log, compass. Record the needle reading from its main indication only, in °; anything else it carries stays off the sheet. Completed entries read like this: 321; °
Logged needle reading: 210; °
